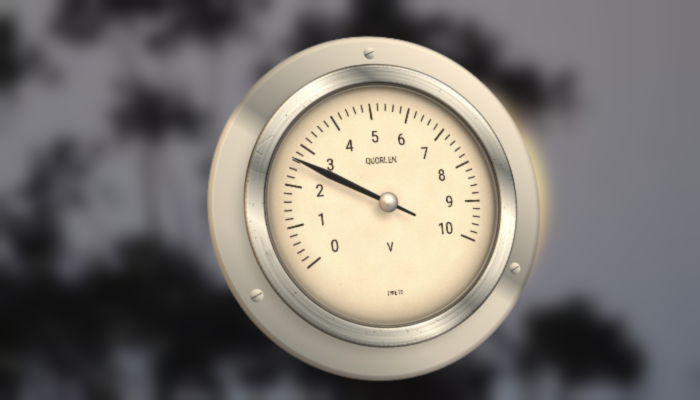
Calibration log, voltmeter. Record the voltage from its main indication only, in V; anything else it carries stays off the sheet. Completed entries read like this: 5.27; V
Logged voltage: 2.6; V
